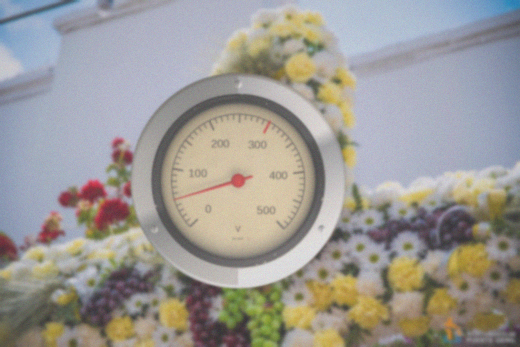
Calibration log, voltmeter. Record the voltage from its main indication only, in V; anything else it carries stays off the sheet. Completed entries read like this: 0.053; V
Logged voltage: 50; V
